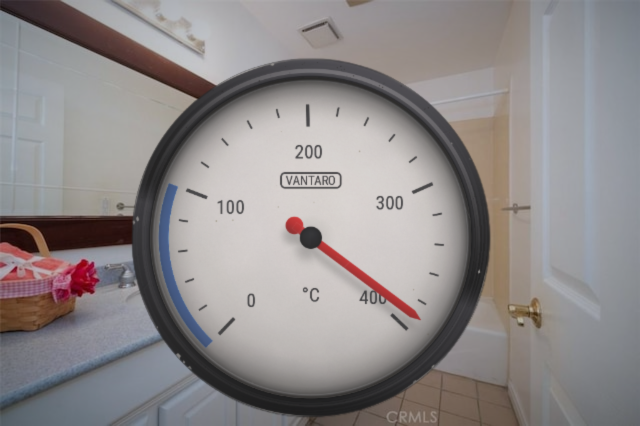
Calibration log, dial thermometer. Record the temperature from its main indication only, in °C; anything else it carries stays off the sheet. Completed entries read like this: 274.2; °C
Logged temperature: 390; °C
